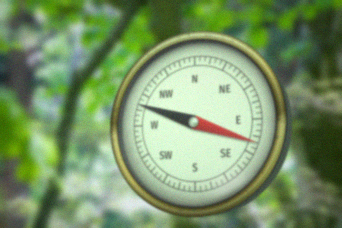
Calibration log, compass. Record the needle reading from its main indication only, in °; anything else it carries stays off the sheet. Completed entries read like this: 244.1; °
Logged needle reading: 110; °
